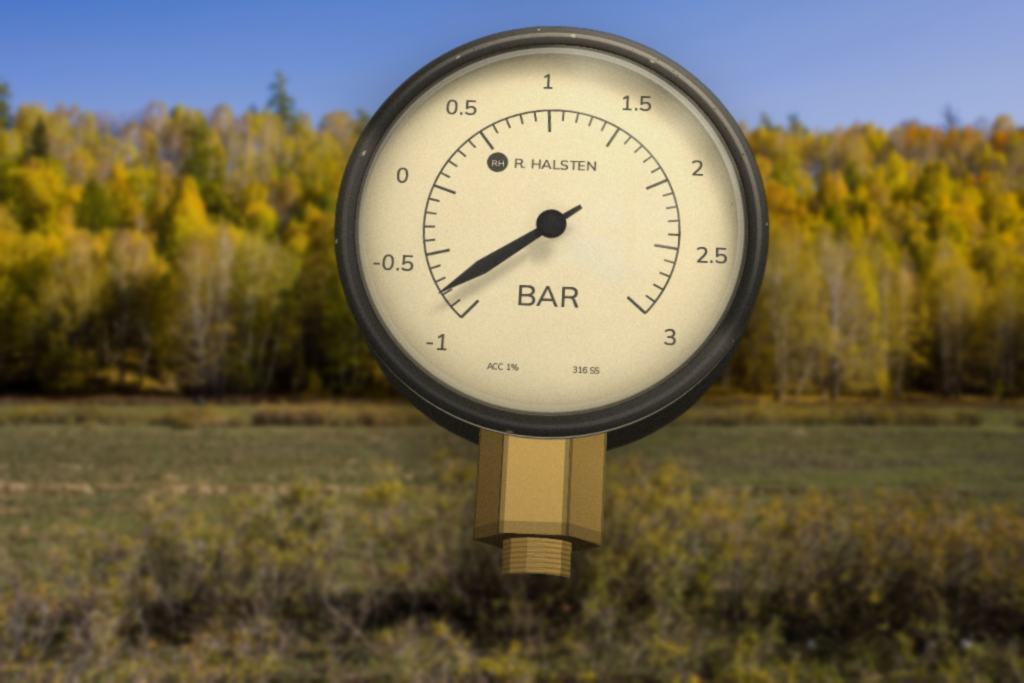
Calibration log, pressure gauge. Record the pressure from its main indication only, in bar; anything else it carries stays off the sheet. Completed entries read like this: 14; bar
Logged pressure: -0.8; bar
